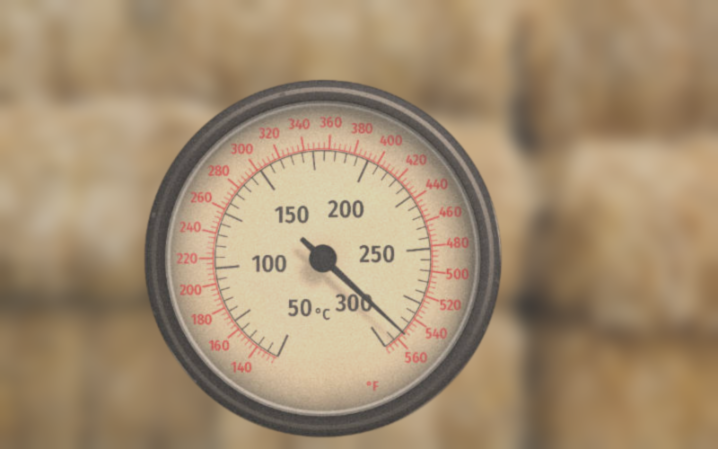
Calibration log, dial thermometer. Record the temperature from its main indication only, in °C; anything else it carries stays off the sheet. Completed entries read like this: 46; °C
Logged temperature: 290; °C
